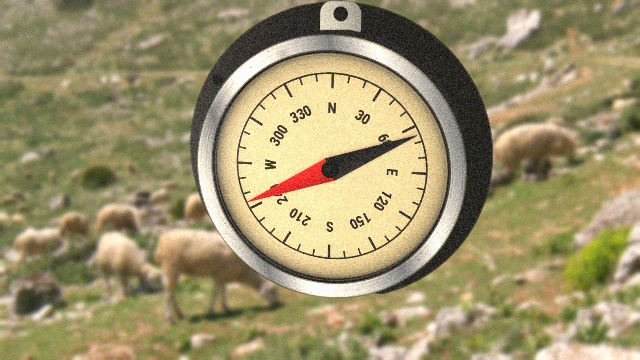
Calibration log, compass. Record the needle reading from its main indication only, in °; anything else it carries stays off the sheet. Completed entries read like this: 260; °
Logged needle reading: 245; °
